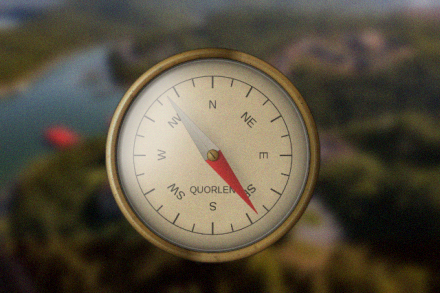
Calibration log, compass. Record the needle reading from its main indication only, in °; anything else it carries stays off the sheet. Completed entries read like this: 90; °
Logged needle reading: 142.5; °
